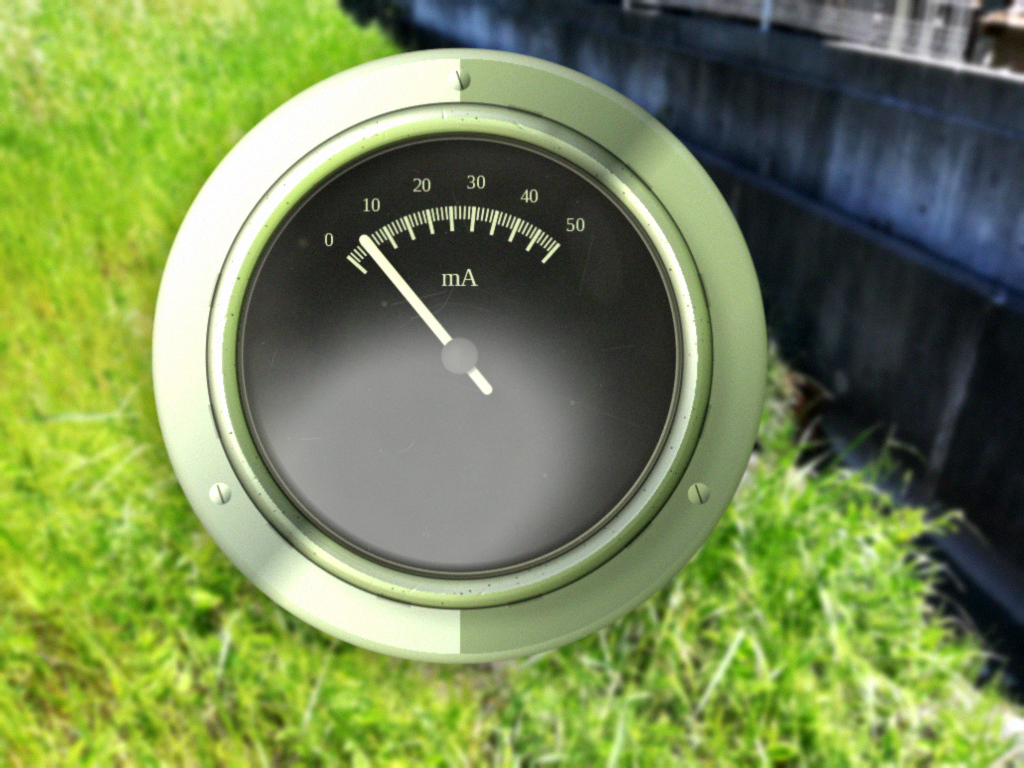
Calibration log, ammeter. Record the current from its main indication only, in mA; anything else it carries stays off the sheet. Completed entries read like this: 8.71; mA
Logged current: 5; mA
